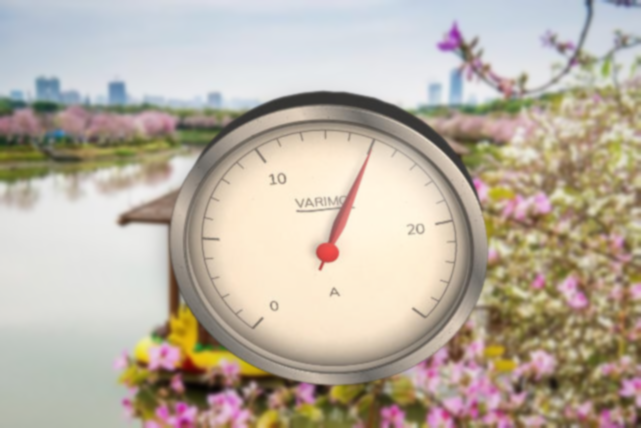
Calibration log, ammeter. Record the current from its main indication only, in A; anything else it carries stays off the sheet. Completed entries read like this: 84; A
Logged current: 15; A
